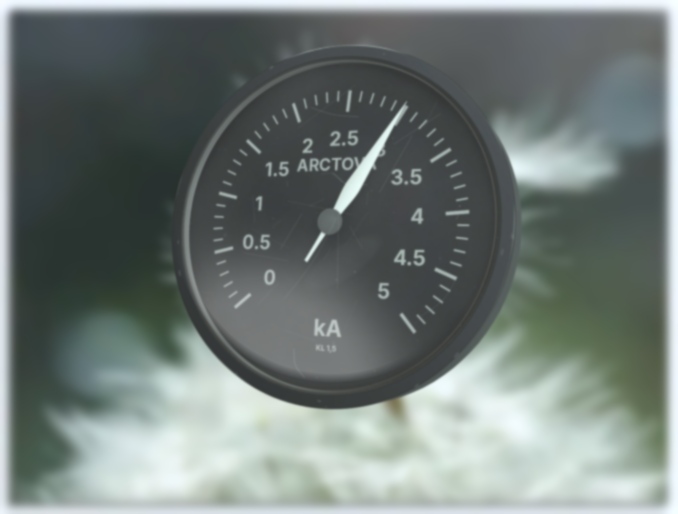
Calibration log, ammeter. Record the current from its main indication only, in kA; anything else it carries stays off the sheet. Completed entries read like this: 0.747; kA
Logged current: 3; kA
